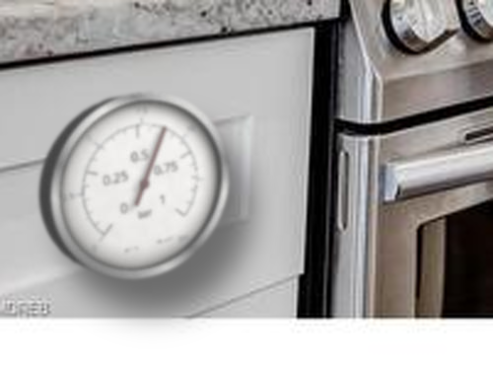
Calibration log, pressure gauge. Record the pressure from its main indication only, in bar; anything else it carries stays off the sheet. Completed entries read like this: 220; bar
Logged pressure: 0.6; bar
